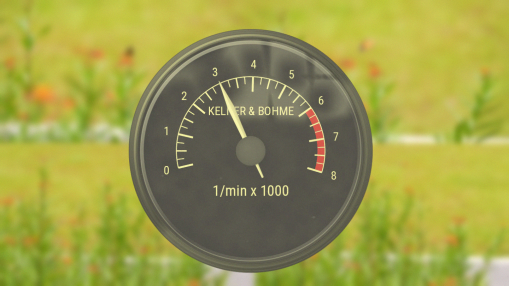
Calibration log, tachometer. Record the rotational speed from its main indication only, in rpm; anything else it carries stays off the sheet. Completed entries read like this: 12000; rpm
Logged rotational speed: 3000; rpm
